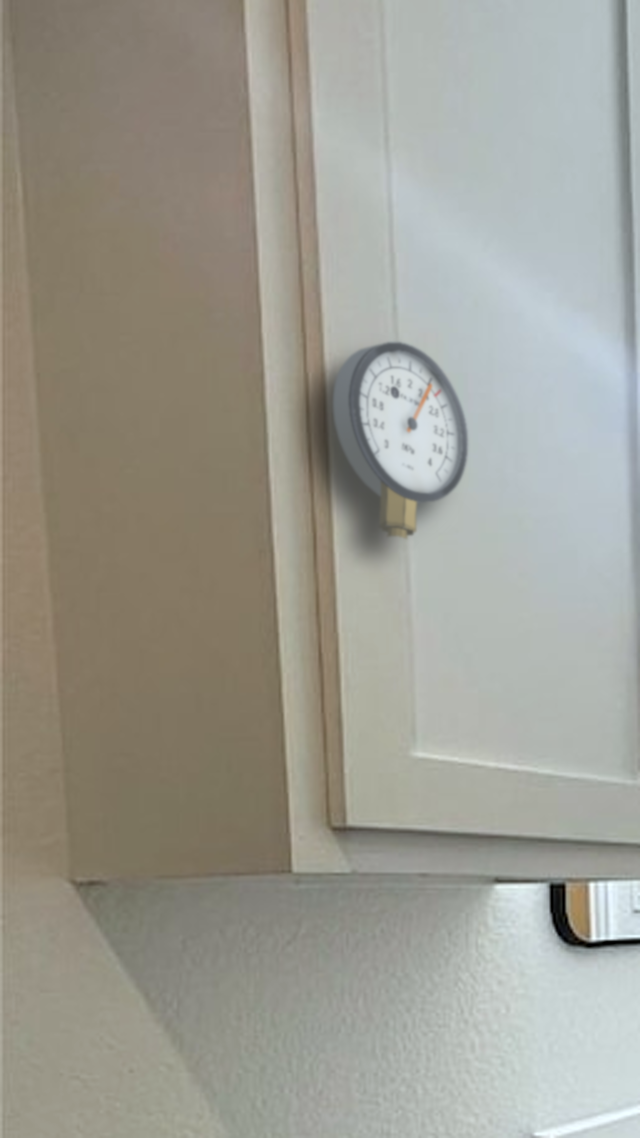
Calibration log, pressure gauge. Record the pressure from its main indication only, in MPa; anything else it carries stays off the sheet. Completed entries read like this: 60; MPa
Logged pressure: 2.4; MPa
